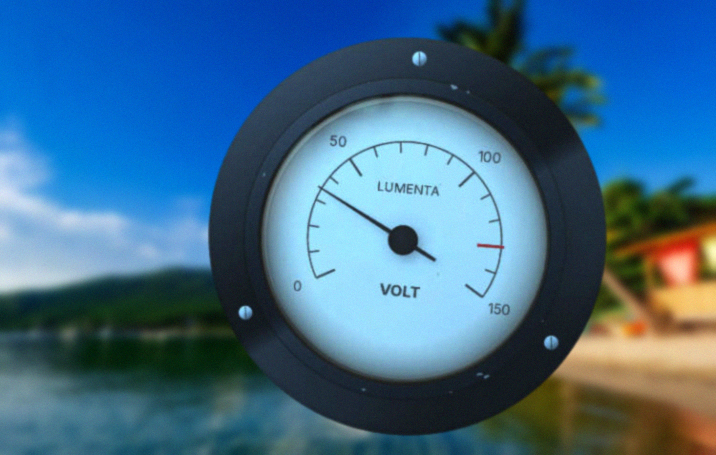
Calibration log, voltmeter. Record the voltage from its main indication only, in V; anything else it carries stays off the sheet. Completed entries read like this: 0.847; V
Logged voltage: 35; V
